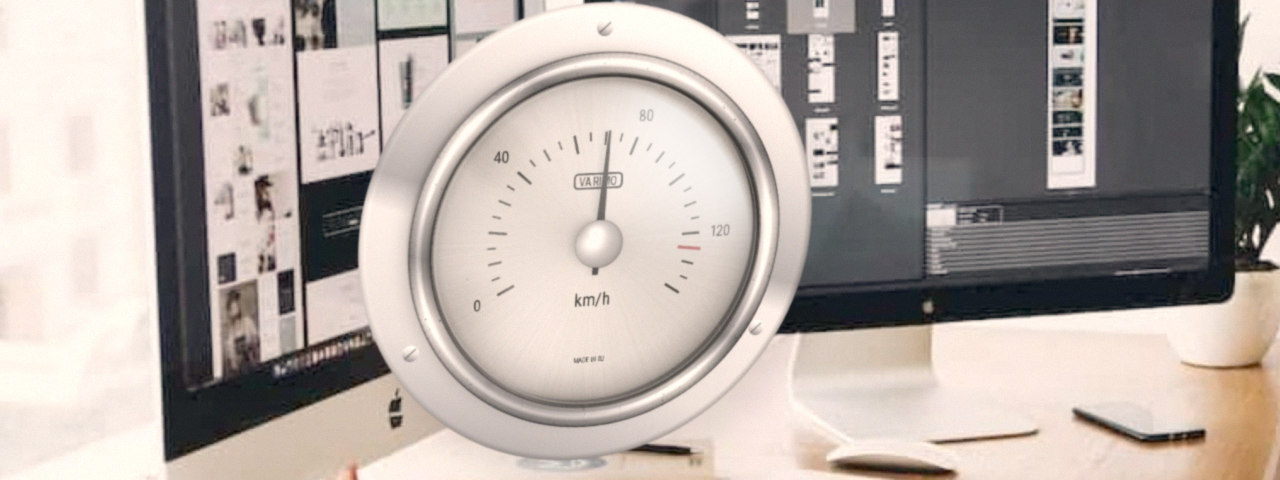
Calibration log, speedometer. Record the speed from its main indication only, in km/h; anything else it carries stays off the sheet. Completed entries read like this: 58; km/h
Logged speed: 70; km/h
